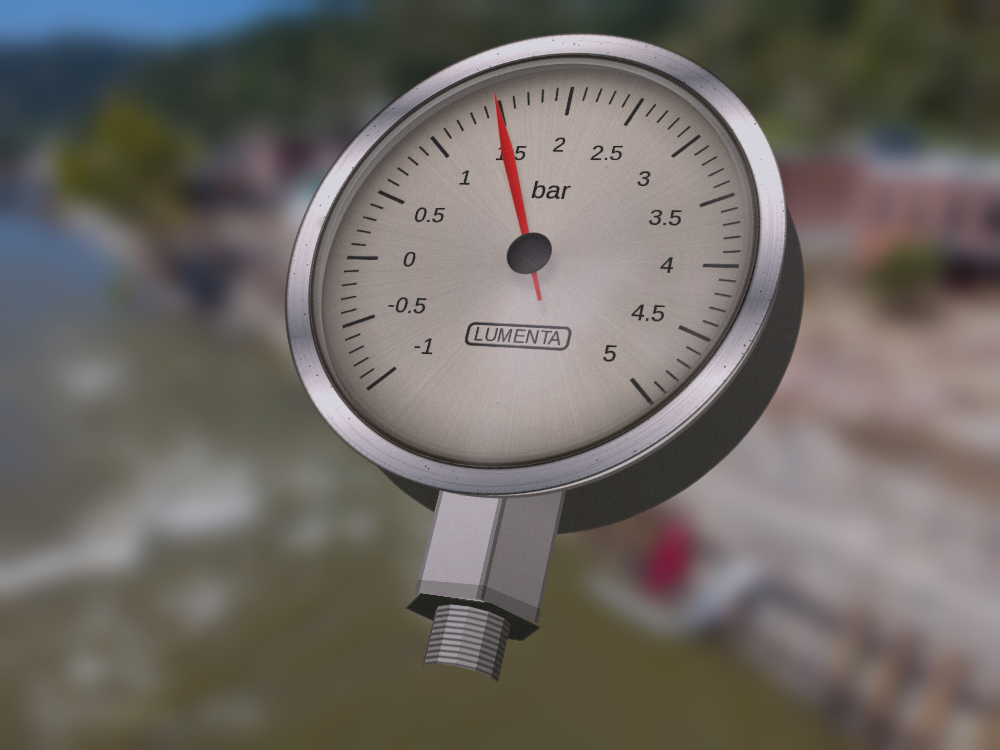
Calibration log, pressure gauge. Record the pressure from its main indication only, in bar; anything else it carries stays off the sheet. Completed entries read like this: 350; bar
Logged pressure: 1.5; bar
